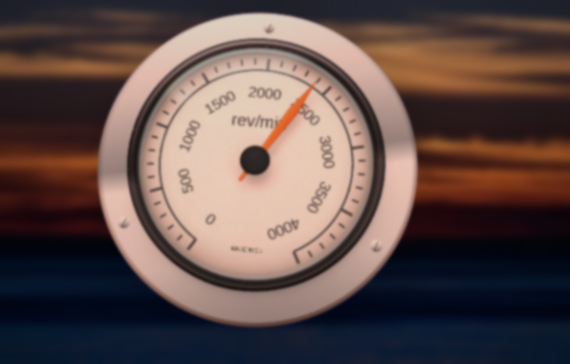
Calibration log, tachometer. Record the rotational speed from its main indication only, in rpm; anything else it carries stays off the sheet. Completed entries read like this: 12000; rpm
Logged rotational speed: 2400; rpm
